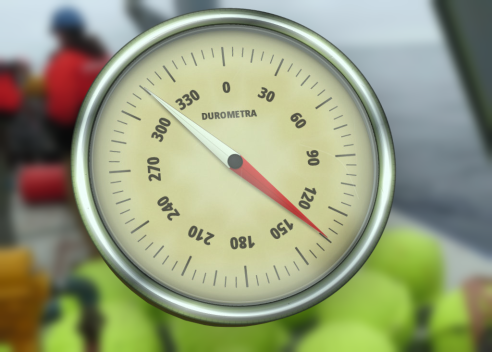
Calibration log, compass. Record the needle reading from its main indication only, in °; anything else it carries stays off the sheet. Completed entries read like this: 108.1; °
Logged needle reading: 135; °
